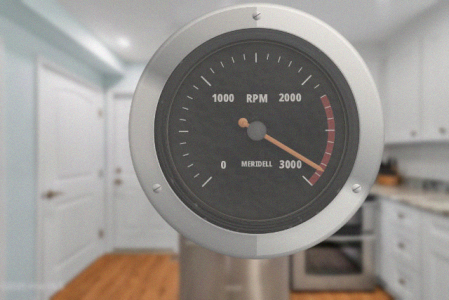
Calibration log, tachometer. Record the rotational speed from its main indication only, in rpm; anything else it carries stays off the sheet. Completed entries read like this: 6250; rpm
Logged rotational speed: 2850; rpm
